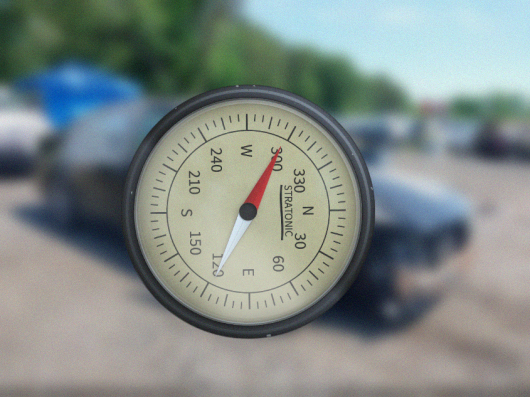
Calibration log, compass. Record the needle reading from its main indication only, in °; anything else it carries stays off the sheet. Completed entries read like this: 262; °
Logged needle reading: 297.5; °
